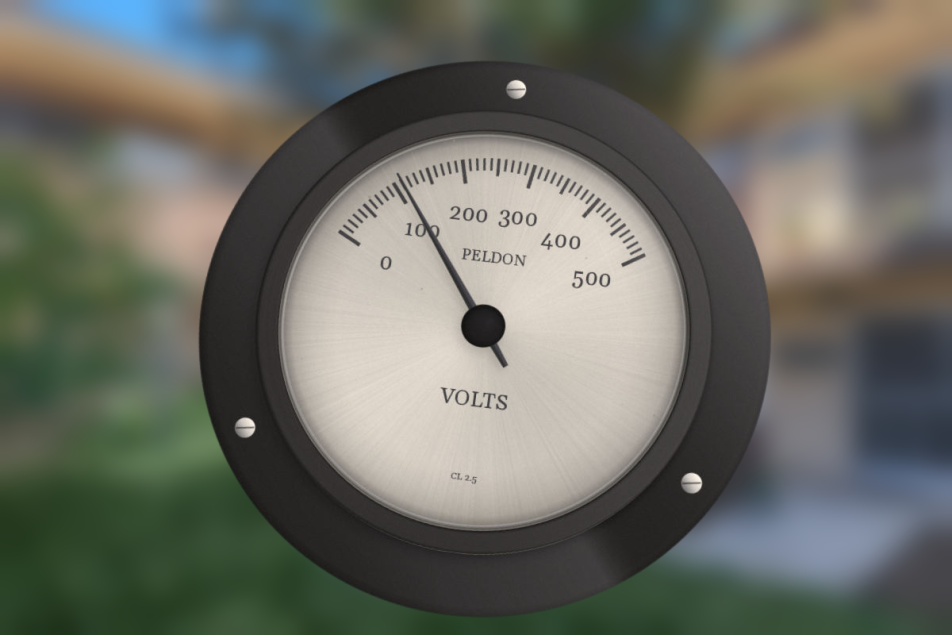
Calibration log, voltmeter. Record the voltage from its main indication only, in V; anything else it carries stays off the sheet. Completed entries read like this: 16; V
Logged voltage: 110; V
